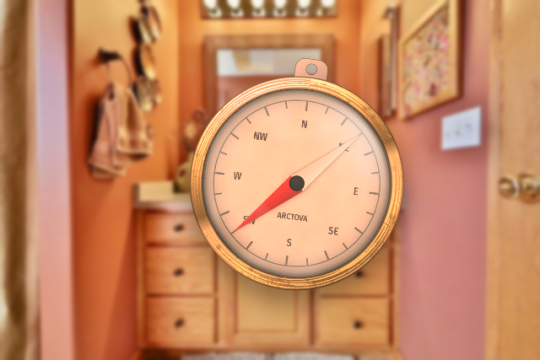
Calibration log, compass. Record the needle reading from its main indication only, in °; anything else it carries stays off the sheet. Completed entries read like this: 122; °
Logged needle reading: 225; °
